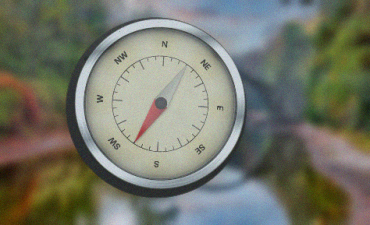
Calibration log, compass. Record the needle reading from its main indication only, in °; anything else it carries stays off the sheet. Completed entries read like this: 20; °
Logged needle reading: 210; °
